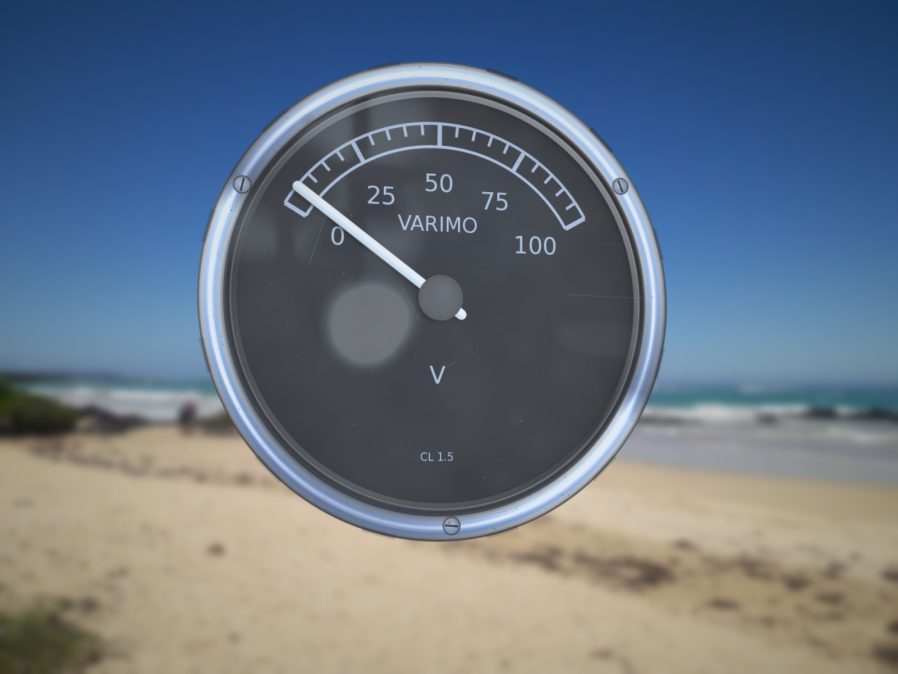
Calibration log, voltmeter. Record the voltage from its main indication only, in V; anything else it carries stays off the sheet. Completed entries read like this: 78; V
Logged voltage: 5; V
